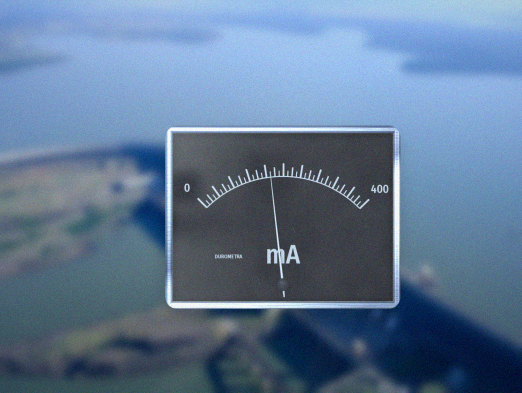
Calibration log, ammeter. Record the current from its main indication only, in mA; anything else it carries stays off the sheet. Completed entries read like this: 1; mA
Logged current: 170; mA
